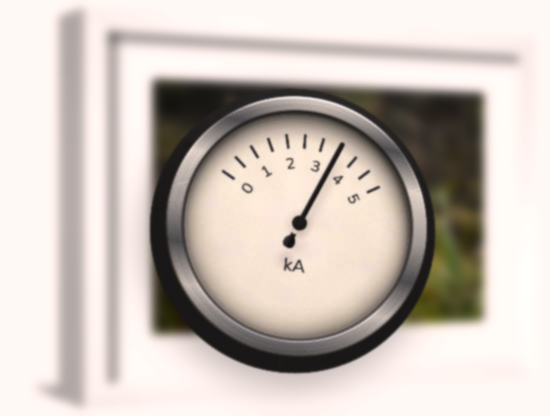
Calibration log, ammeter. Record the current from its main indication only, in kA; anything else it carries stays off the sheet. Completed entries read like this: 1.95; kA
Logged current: 3.5; kA
